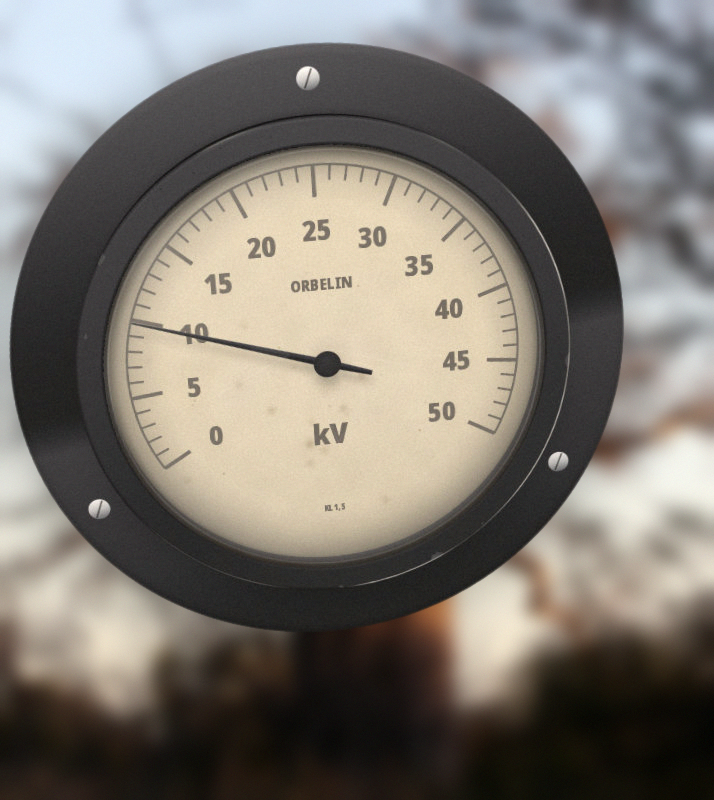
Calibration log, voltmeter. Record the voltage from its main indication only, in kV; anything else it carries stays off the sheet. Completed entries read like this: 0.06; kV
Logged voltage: 10; kV
